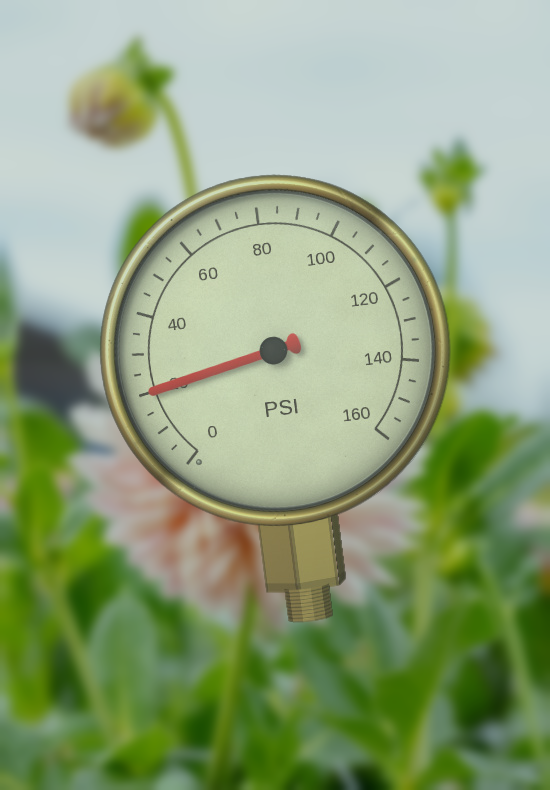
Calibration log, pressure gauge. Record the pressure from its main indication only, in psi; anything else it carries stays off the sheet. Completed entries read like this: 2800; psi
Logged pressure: 20; psi
